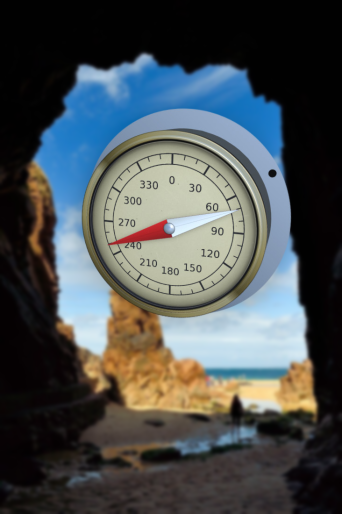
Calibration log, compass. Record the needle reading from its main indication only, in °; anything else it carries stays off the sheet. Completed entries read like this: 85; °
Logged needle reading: 250; °
